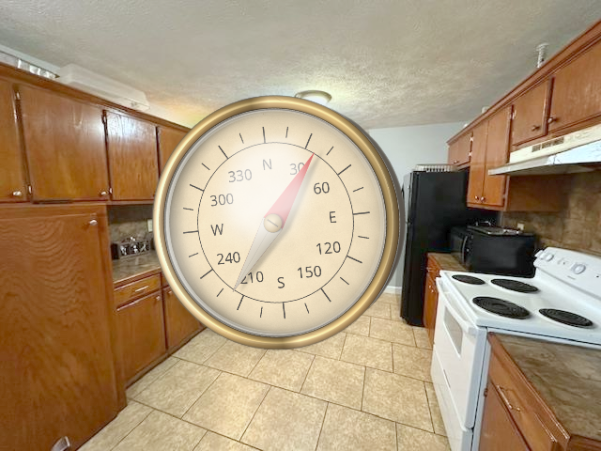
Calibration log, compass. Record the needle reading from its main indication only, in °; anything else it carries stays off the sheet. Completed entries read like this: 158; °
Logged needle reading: 37.5; °
